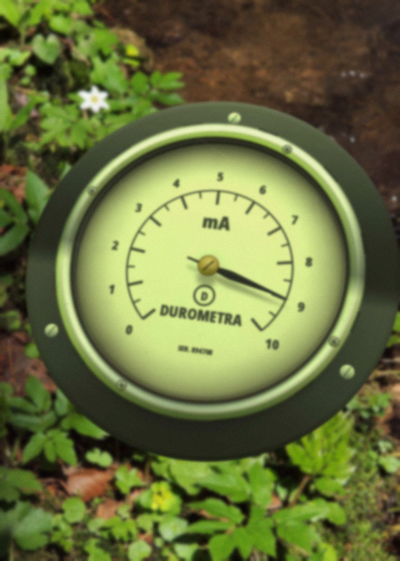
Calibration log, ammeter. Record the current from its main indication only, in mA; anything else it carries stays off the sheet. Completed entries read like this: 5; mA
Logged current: 9; mA
